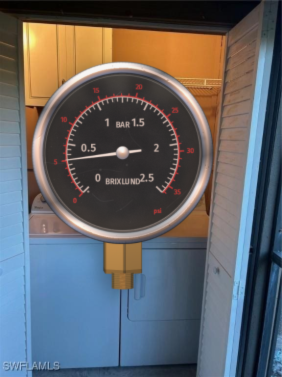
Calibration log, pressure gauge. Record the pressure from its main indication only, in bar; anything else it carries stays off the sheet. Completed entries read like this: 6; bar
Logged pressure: 0.35; bar
